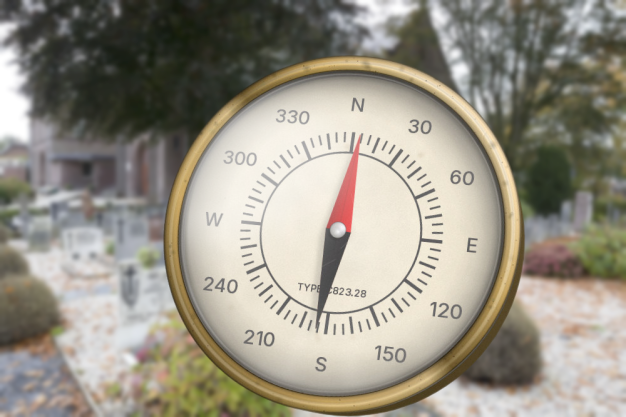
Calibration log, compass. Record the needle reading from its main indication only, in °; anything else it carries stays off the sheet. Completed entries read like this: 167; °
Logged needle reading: 5; °
